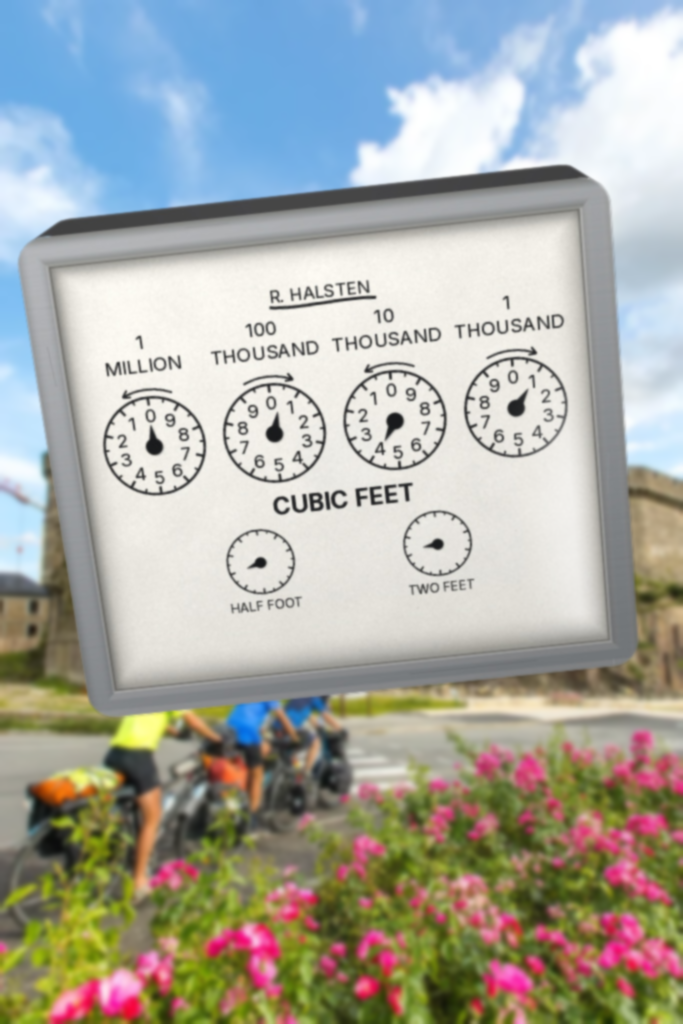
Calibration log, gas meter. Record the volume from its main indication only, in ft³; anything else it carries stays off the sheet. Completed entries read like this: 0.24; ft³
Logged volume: 4100; ft³
